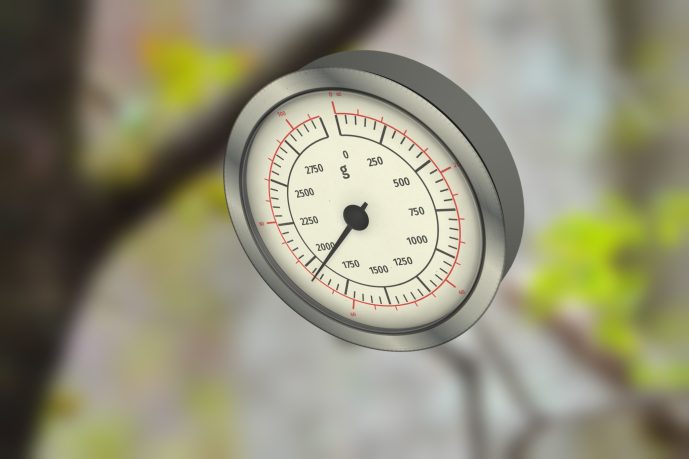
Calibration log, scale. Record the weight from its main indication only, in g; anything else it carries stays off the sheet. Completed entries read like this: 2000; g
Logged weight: 1925; g
